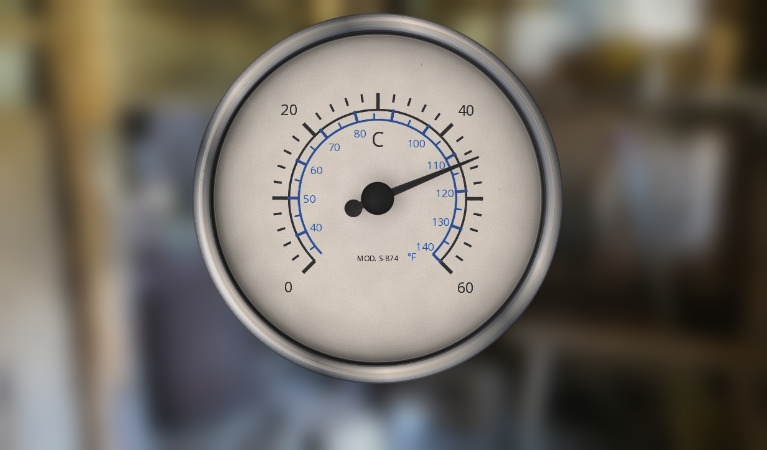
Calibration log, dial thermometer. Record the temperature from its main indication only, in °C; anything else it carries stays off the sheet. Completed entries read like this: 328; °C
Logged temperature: 45; °C
